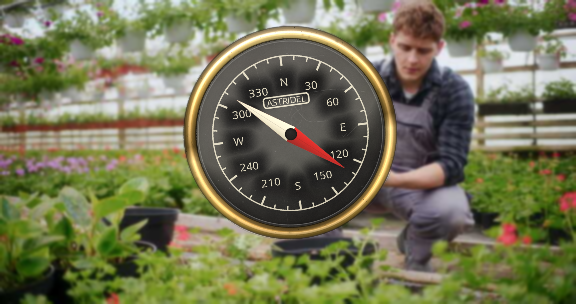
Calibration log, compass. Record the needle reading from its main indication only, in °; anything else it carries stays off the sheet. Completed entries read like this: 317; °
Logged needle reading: 130; °
